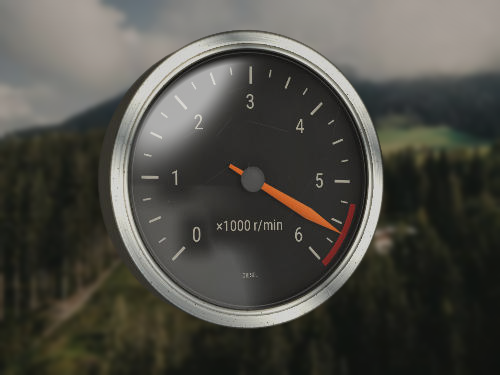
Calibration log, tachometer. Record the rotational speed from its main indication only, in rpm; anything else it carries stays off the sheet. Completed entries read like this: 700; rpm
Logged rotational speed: 5625; rpm
